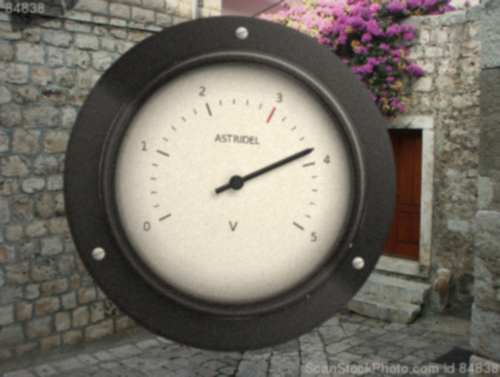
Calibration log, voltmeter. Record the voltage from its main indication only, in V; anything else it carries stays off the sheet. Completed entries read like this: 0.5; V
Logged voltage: 3.8; V
